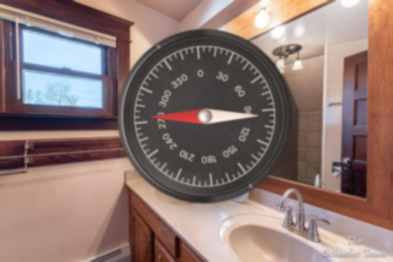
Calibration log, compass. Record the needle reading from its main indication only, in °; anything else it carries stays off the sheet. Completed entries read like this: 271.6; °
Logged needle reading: 275; °
